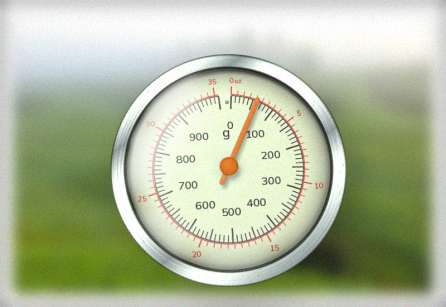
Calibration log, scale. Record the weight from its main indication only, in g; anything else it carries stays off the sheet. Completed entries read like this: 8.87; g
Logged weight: 60; g
